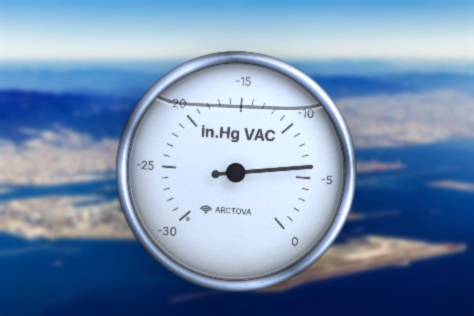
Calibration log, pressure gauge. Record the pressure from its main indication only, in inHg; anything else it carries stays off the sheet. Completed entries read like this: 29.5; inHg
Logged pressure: -6; inHg
